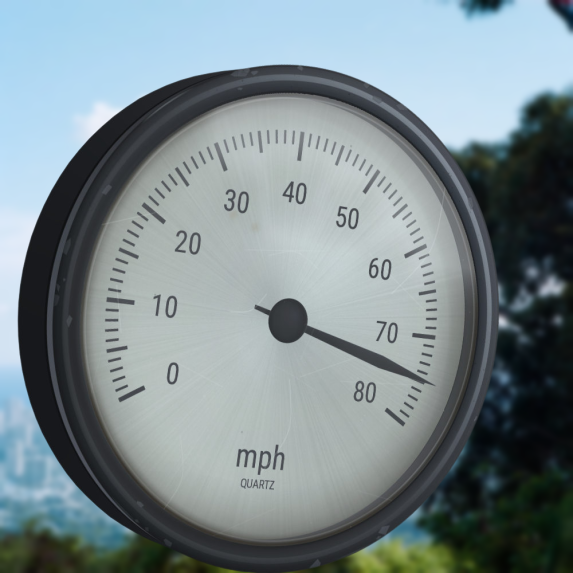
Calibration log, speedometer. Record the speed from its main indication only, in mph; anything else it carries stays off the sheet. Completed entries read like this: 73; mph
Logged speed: 75; mph
